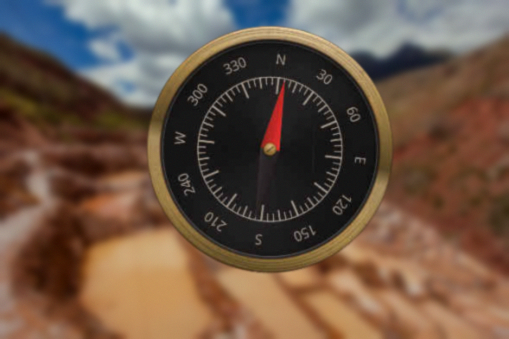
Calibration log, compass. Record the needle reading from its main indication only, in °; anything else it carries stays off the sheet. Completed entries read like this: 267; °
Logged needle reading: 5; °
